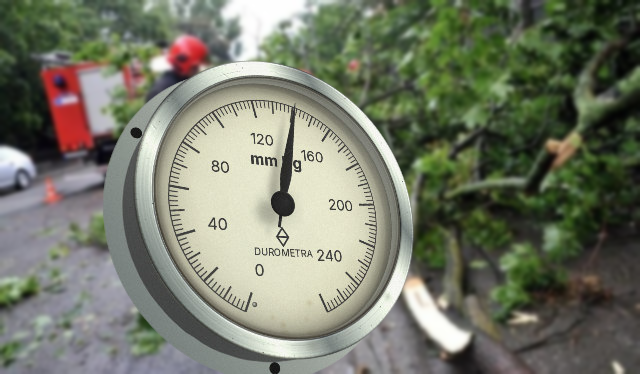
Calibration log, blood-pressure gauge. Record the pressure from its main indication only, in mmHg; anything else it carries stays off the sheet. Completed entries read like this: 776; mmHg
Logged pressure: 140; mmHg
